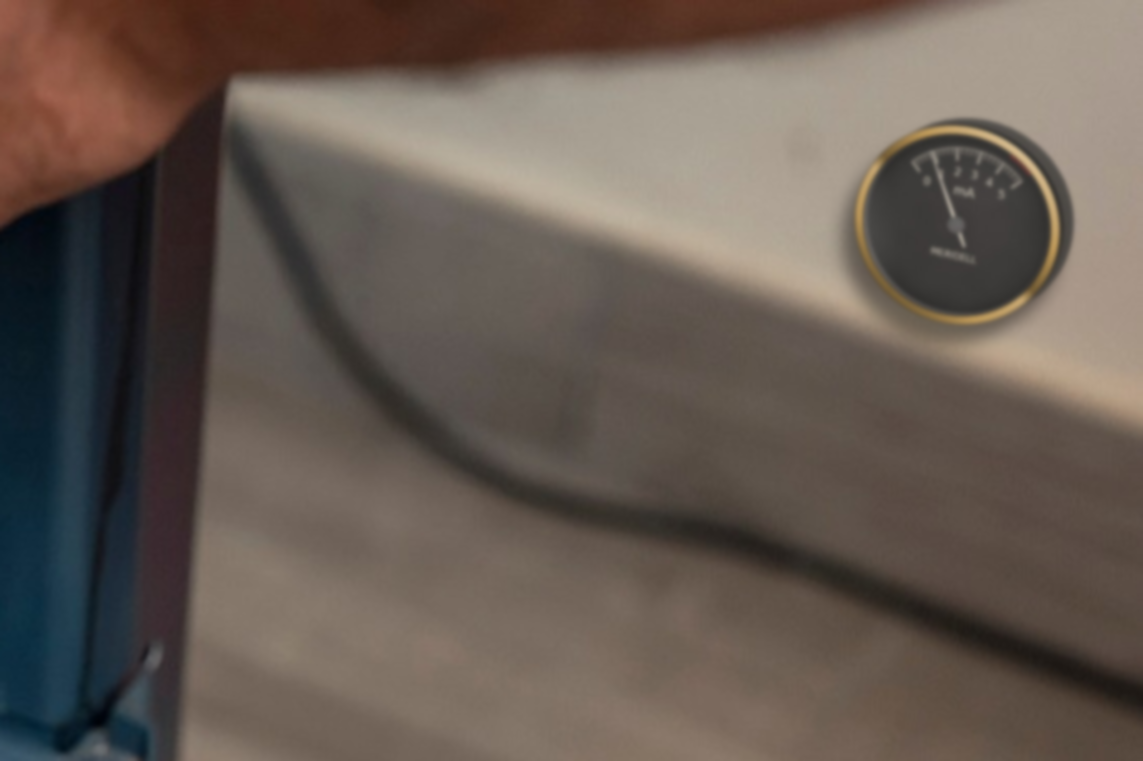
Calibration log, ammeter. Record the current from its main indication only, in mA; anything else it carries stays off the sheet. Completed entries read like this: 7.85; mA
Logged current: 1; mA
